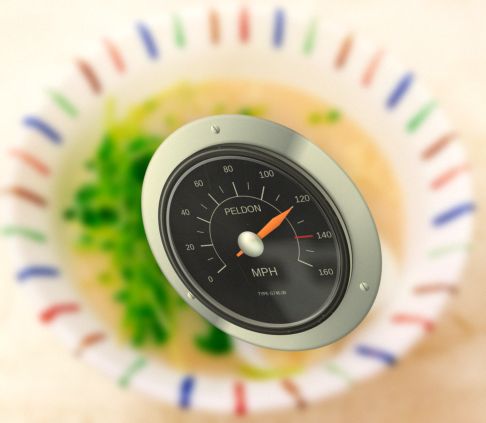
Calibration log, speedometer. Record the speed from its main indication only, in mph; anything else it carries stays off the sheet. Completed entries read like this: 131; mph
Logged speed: 120; mph
